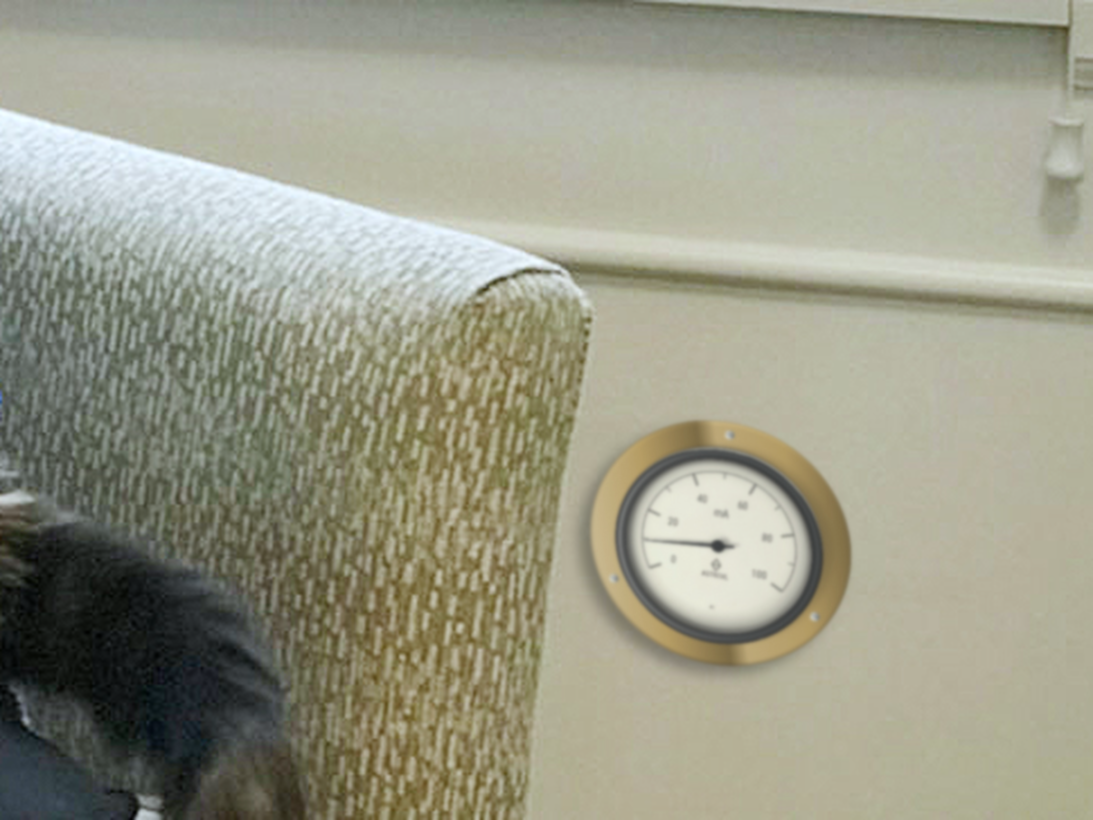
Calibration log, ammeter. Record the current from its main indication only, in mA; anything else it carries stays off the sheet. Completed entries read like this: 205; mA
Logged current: 10; mA
